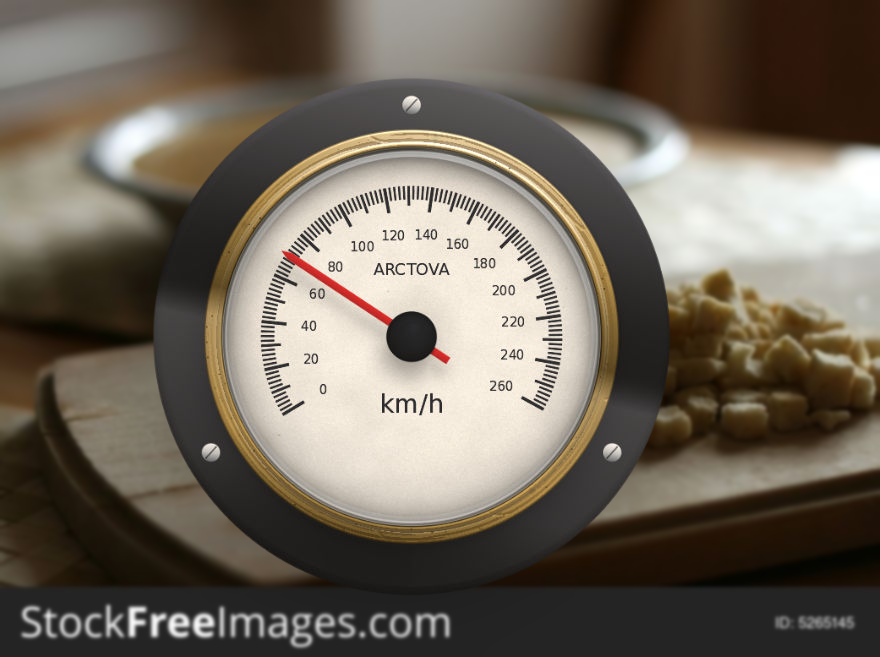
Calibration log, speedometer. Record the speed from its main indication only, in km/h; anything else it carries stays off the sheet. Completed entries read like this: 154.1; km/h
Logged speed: 70; km/h
